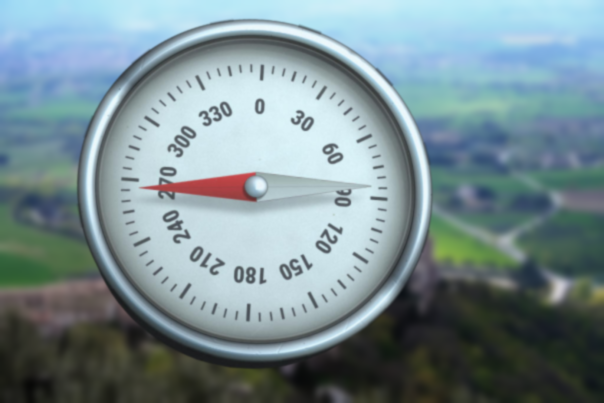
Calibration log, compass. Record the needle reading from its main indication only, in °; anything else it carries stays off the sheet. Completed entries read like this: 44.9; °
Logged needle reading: 265; °
